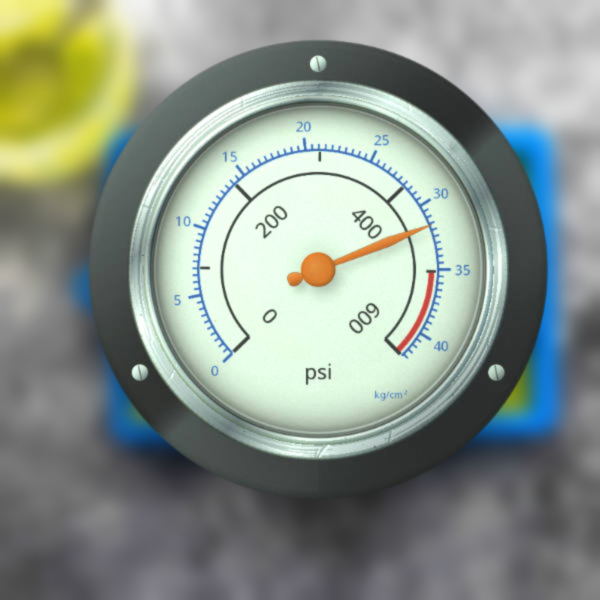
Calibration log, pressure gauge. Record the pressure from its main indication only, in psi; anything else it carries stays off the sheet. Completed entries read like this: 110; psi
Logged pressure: 450; psi
